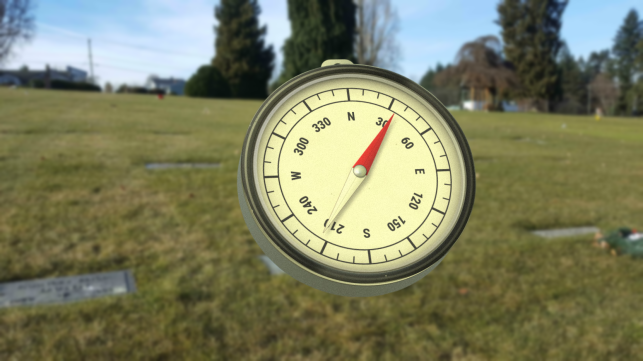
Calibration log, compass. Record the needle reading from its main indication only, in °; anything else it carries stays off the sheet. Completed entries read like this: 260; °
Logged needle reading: 35; °
